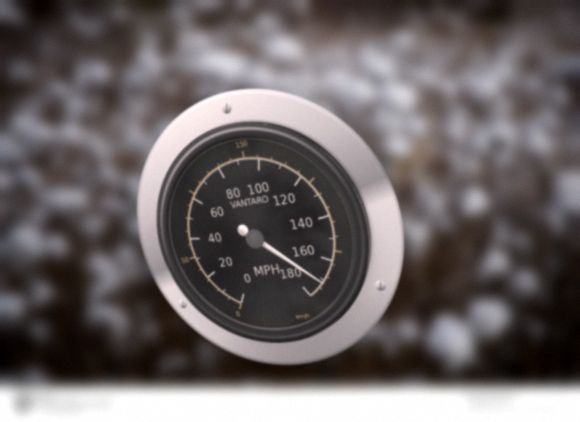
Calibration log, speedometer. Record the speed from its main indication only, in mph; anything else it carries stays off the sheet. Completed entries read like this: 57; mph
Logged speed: 170; mph
